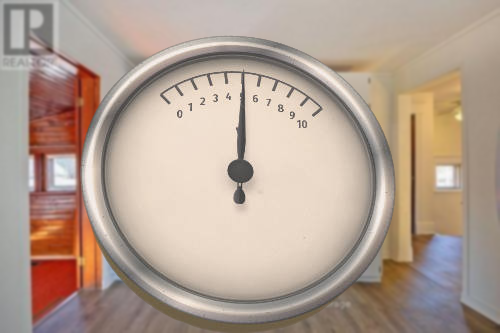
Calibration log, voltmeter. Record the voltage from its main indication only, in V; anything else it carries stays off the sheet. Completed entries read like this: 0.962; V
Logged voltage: 5; V
